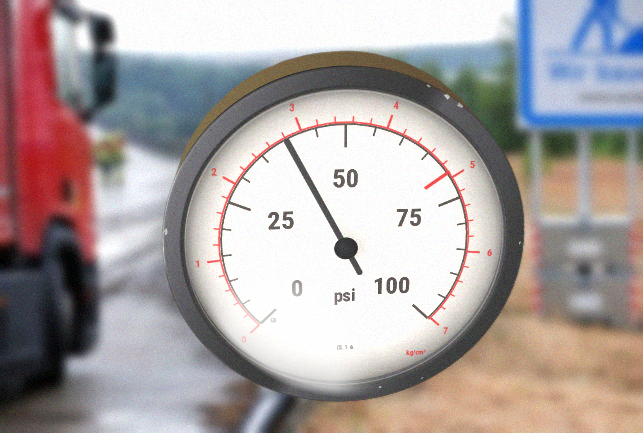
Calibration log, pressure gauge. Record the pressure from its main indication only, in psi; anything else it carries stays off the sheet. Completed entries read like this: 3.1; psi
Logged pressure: 40; psi
